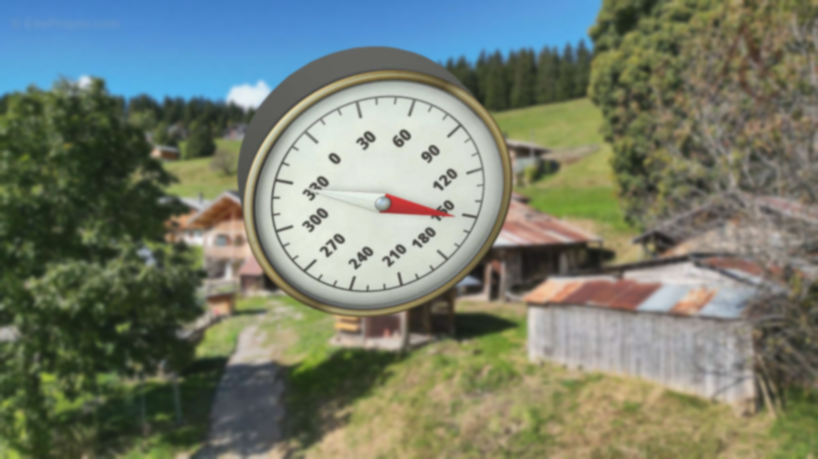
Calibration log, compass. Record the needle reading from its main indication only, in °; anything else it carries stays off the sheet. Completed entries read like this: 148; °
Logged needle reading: 150; °
